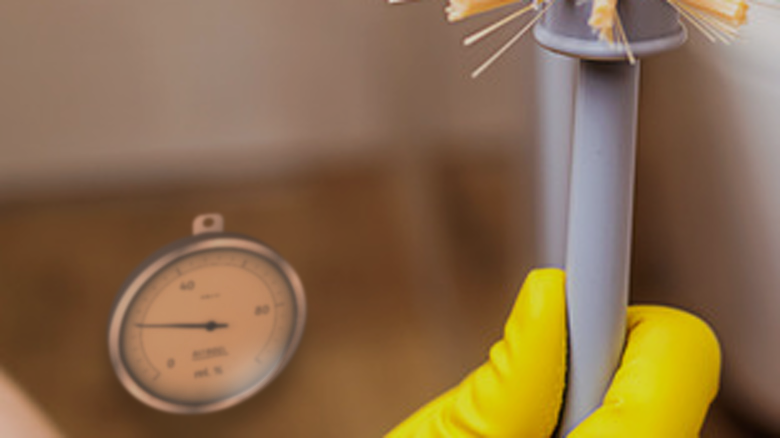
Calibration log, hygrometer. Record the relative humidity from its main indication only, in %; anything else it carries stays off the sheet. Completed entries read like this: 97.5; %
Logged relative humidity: 20; %
